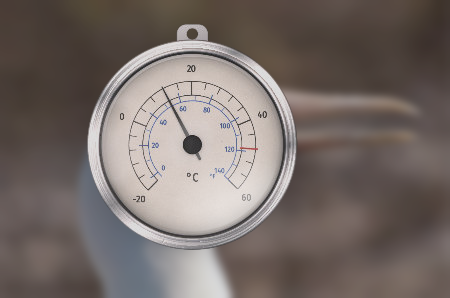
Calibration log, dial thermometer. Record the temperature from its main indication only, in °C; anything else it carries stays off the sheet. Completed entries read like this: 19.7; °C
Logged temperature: 12; °C
